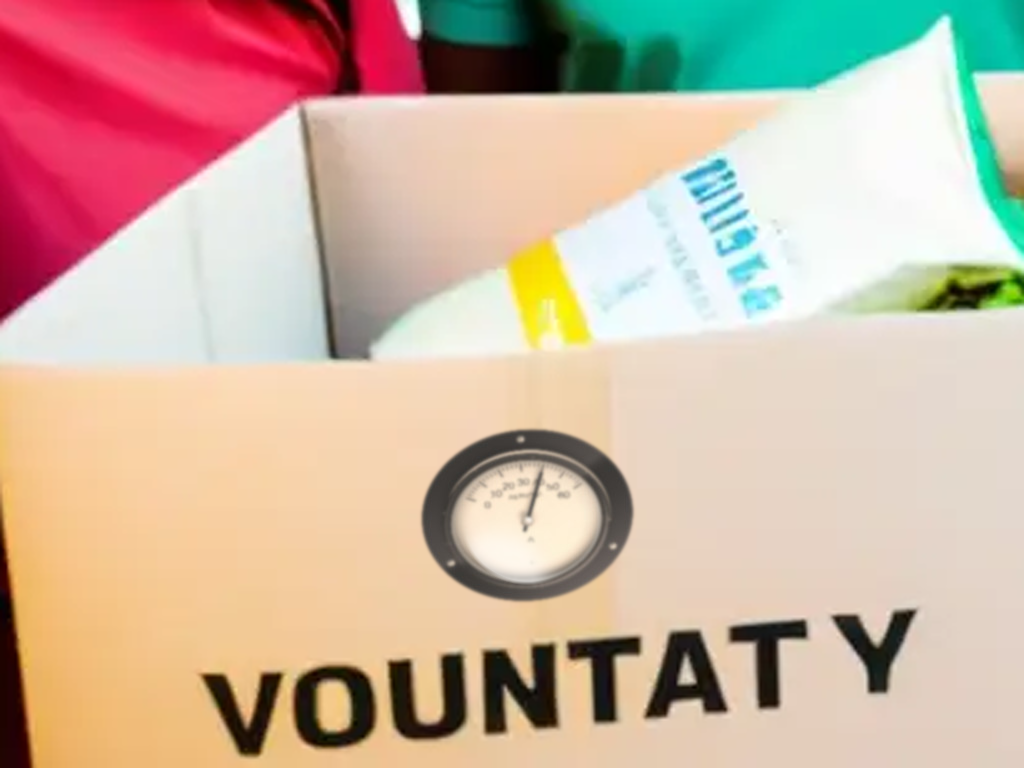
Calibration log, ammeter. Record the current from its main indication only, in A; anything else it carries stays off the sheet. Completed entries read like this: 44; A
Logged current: 40; A
